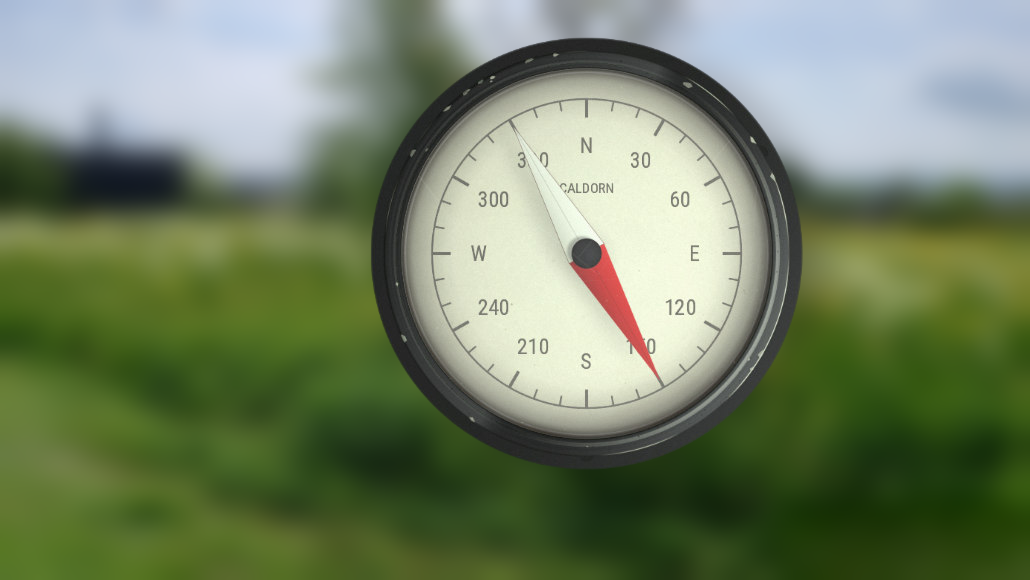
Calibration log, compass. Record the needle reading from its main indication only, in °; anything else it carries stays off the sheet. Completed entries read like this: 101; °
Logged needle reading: 150; °
